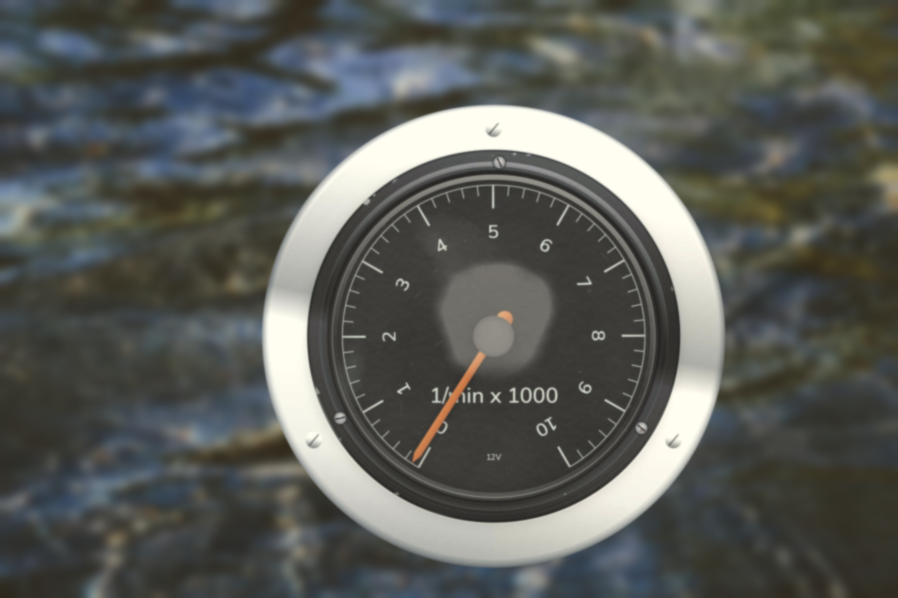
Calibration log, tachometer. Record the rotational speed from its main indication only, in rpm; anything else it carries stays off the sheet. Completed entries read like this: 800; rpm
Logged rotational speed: 100; rpm
